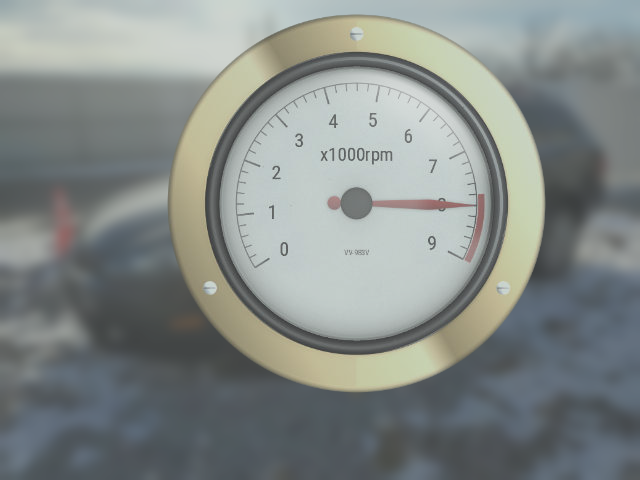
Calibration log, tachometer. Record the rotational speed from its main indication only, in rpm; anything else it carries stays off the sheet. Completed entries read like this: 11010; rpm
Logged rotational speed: 8000; rpm
